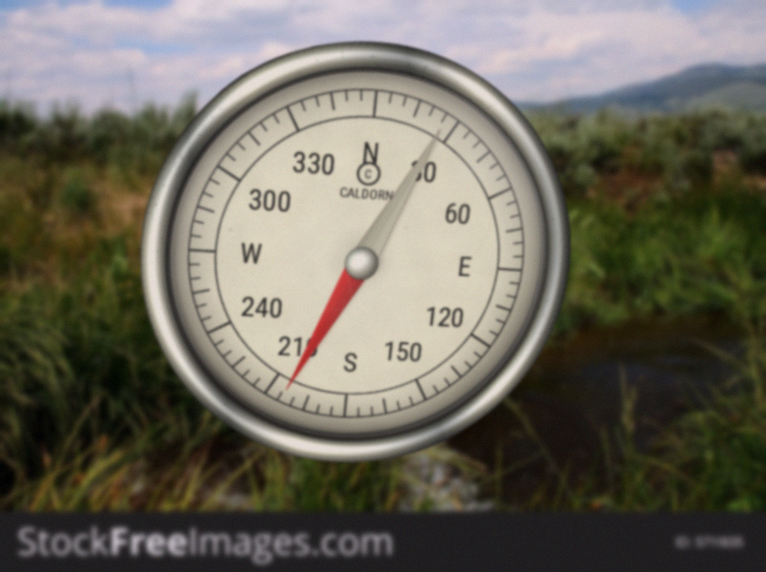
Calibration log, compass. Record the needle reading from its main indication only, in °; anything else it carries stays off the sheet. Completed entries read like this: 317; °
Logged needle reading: 205; °
